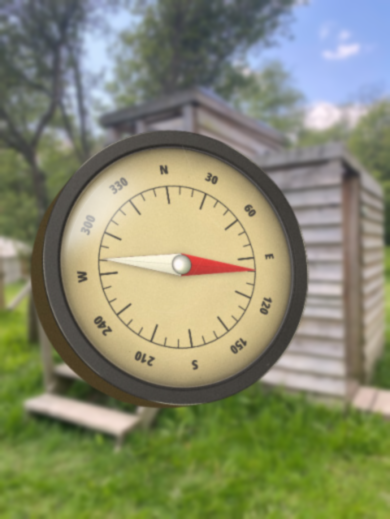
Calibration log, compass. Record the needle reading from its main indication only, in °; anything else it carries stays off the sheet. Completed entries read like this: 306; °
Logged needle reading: 100; °
